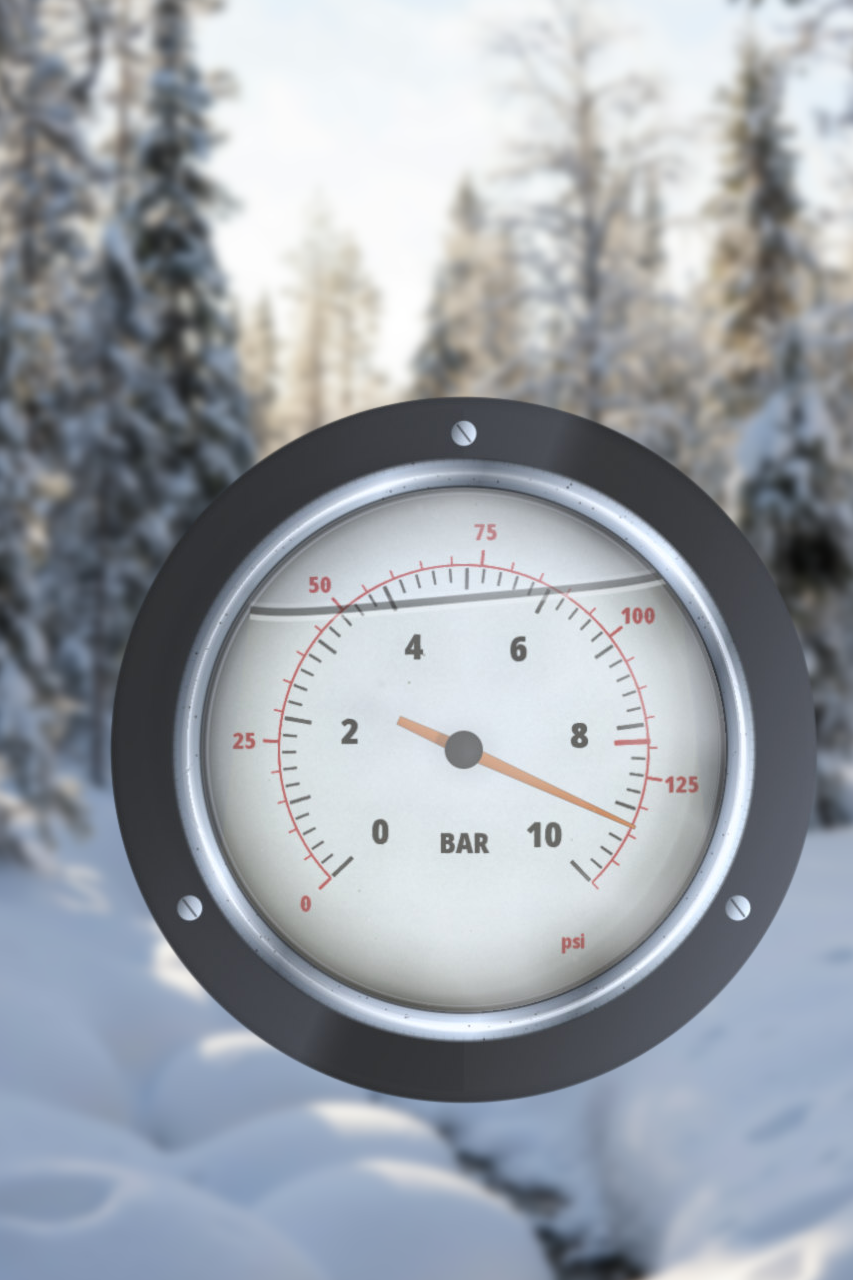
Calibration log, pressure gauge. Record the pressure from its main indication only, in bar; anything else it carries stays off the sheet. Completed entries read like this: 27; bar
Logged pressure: 9.2; bar
